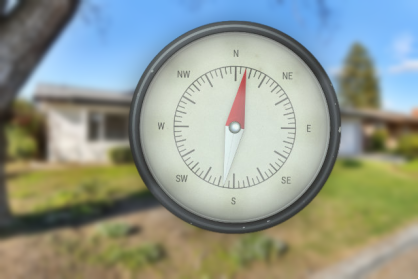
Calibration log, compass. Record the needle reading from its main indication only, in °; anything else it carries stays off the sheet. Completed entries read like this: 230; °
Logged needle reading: 10; °
